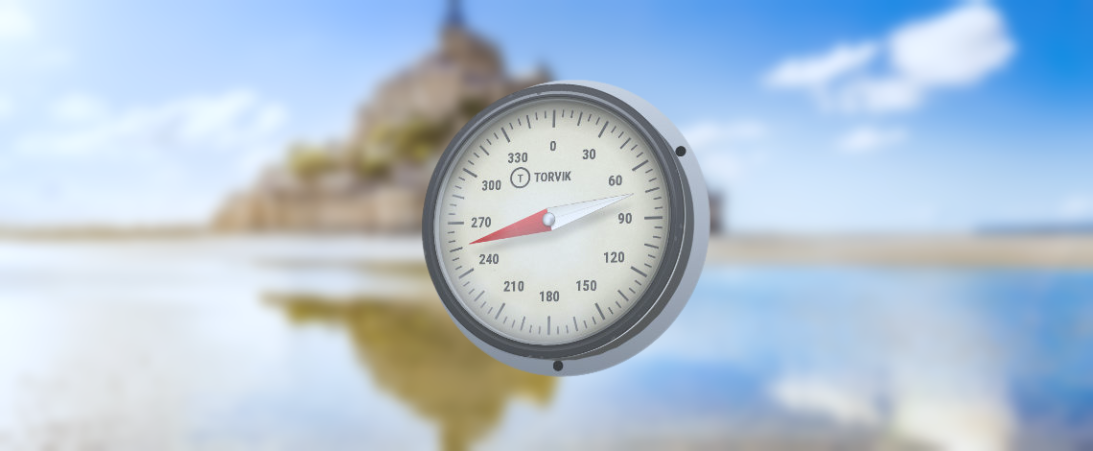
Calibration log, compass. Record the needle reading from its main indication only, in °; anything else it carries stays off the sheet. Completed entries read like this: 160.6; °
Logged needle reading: 255; °
